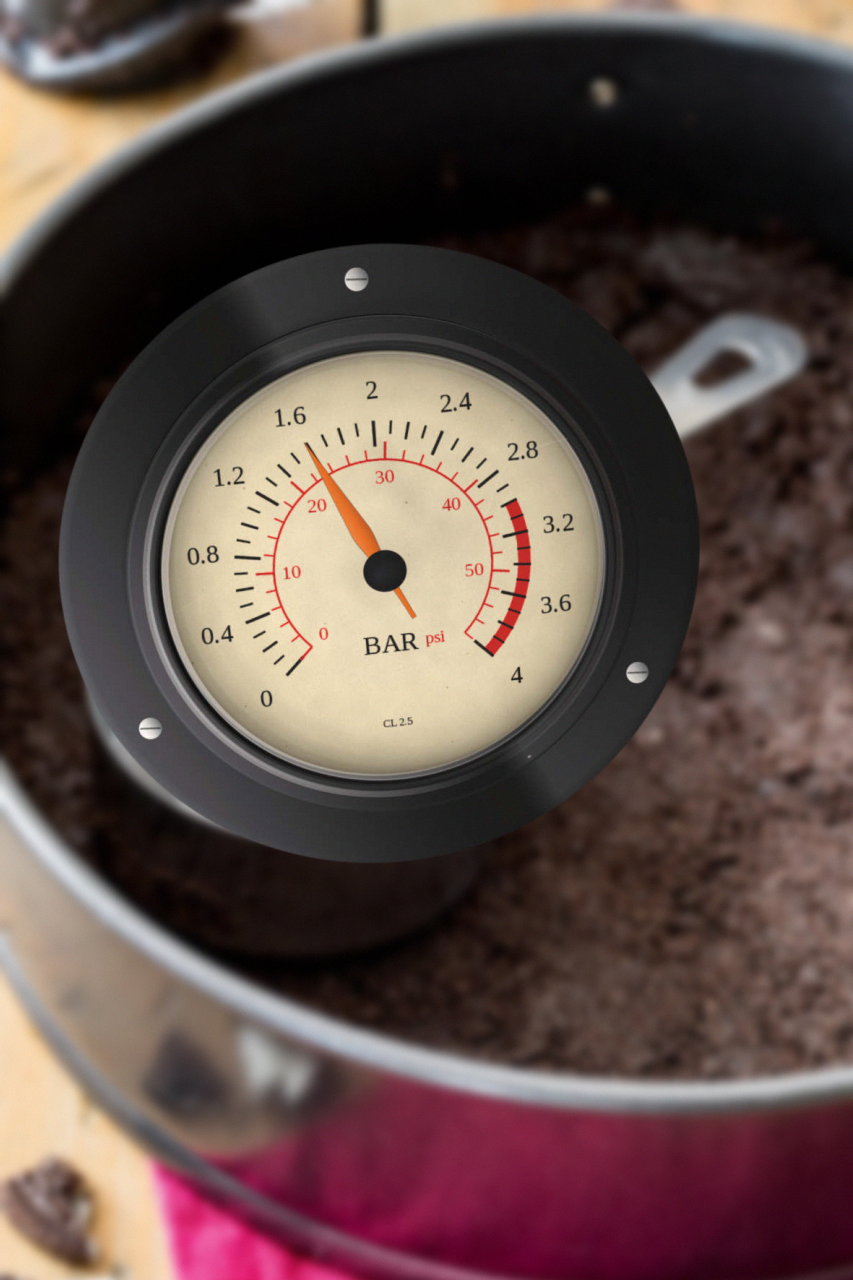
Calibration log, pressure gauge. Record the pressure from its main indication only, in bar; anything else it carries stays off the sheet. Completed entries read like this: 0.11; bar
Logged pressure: 1.6; bar
